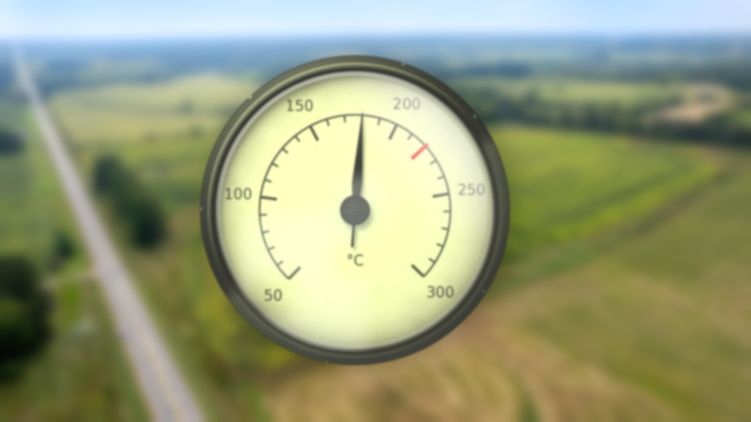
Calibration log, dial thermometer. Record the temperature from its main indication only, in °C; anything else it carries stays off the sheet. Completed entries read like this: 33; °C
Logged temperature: 180; °C
